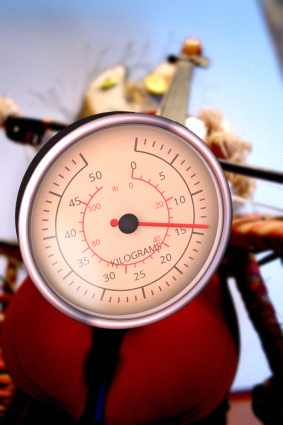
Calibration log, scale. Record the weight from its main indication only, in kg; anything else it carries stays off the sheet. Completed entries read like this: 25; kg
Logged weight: 14; kg
